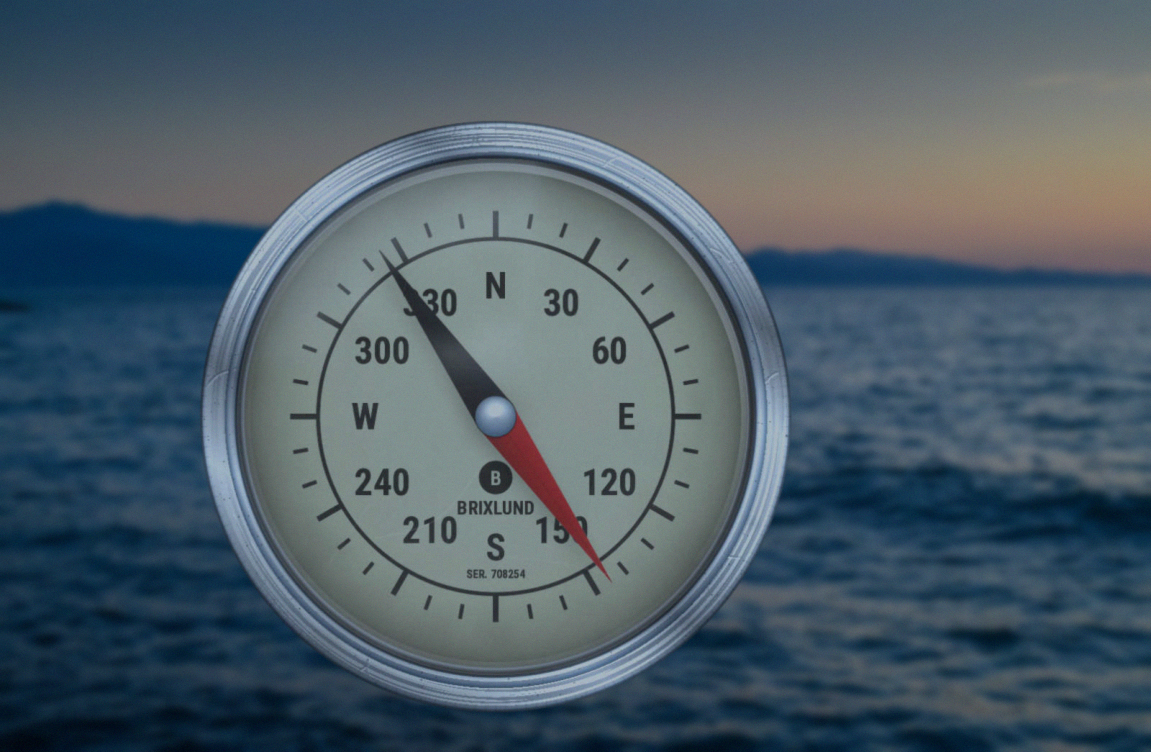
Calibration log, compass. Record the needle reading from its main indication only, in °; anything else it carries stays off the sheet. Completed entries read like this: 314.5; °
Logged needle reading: 145; °
